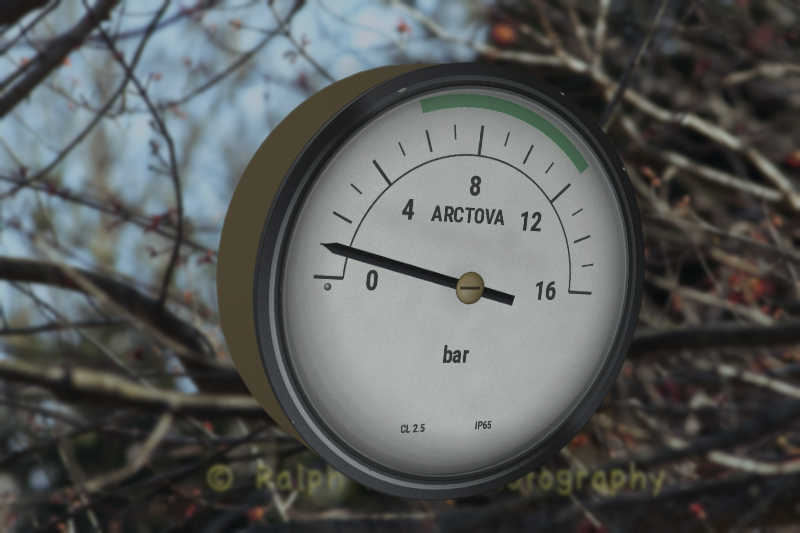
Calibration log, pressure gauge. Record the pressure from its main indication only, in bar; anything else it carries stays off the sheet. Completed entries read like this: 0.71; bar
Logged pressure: 1; bar
